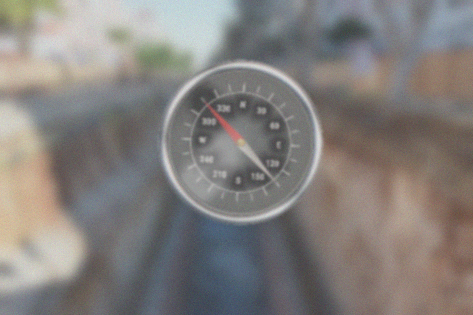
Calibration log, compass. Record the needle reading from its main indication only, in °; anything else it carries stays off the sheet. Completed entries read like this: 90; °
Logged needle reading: 315; °
